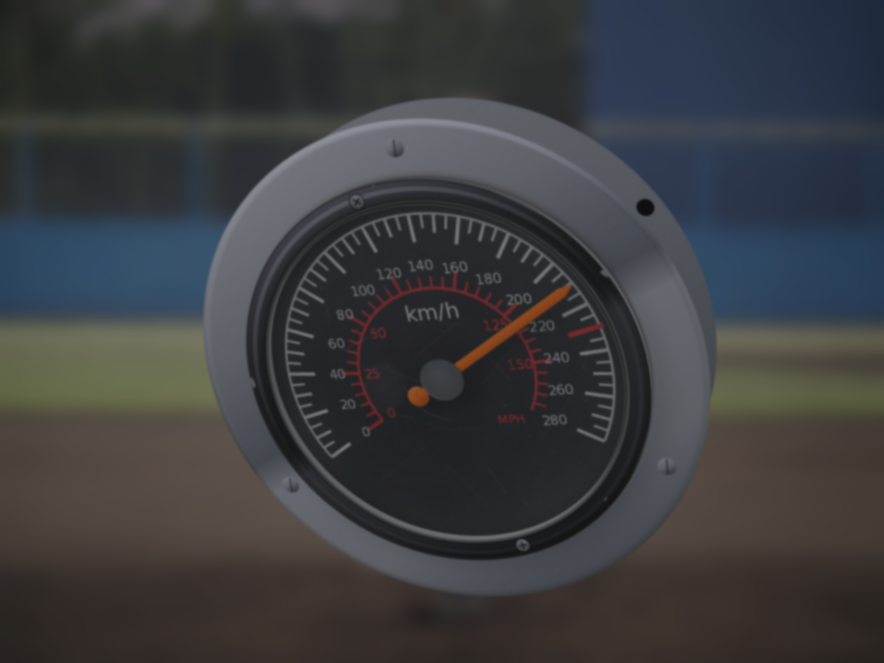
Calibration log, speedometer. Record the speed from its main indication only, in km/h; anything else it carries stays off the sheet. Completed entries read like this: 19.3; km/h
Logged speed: 210; km/h
